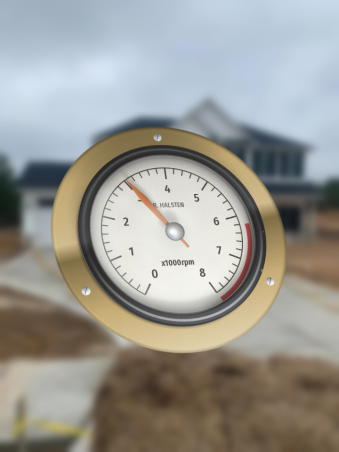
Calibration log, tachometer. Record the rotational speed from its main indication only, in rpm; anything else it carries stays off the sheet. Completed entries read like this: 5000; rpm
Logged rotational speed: 3000; rpm
